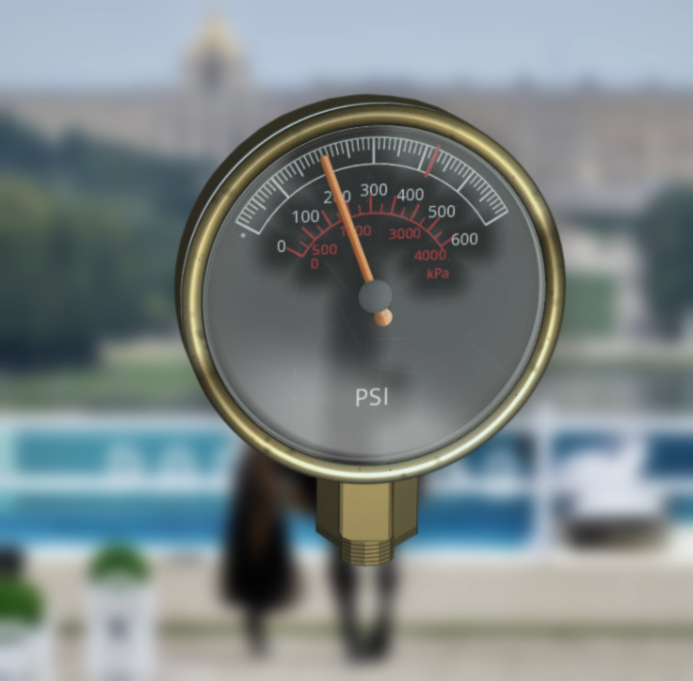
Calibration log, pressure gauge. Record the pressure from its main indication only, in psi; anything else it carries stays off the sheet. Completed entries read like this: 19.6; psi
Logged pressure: 200; psi
